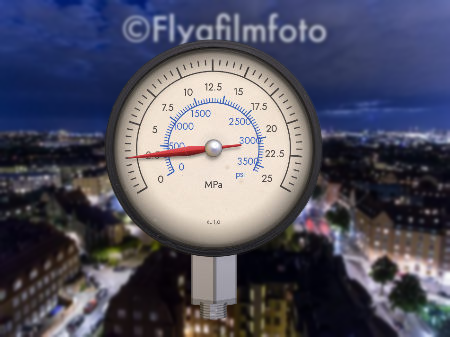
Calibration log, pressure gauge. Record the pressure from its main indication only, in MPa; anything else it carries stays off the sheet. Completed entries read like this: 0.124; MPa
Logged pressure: 2.5; MPa
